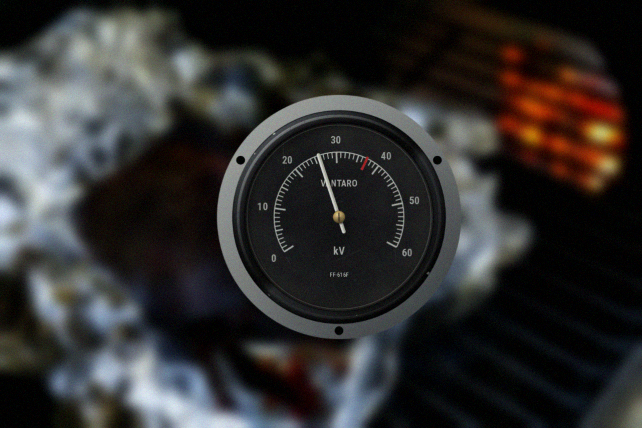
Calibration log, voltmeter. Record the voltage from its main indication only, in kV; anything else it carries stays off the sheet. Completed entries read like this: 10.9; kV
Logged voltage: 26; kV
